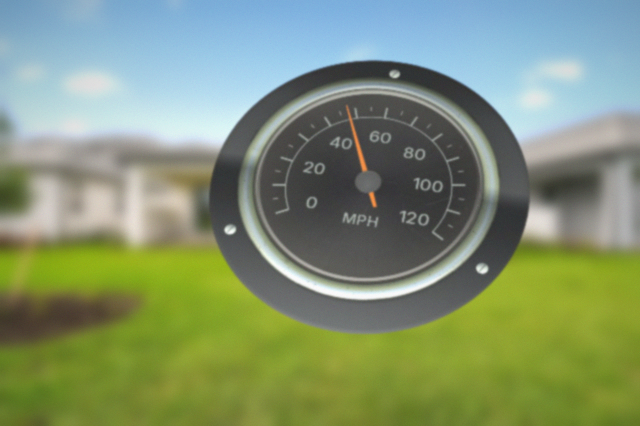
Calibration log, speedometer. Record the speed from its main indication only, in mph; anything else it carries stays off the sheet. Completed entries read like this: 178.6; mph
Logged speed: 47.5; mph
